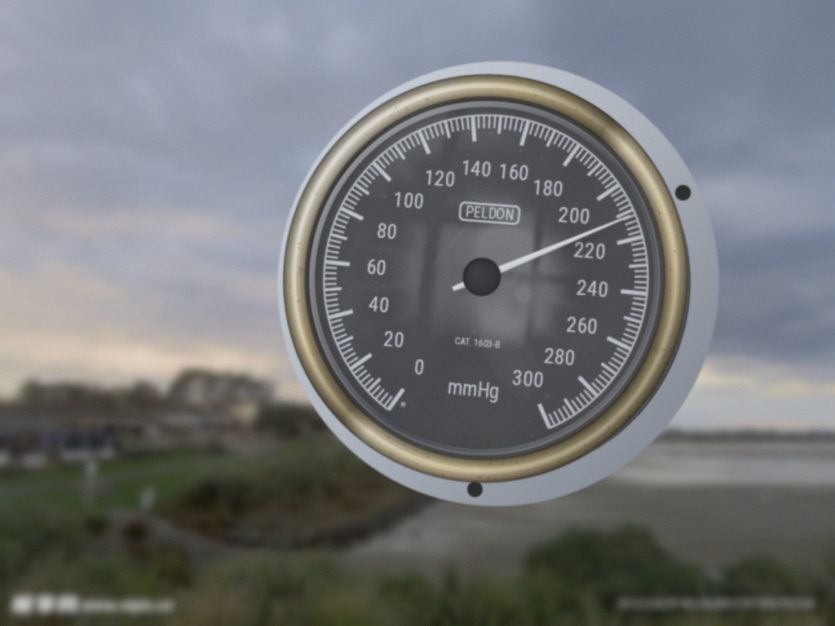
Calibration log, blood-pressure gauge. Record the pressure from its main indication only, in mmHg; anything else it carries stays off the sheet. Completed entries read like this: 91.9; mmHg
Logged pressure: 212; mmHg
